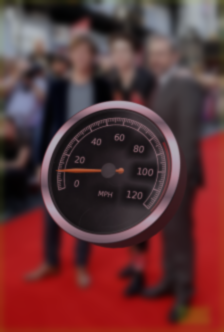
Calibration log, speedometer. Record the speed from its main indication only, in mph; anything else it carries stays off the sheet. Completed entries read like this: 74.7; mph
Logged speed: 10; mph
